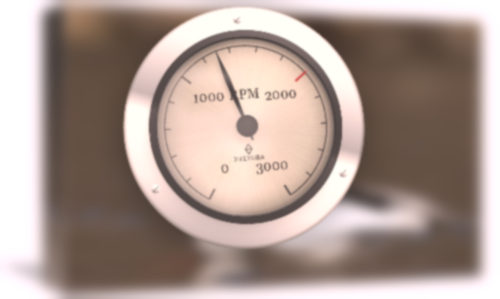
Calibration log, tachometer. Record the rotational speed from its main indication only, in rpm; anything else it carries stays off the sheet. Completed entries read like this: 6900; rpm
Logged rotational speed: 1300; rpm
